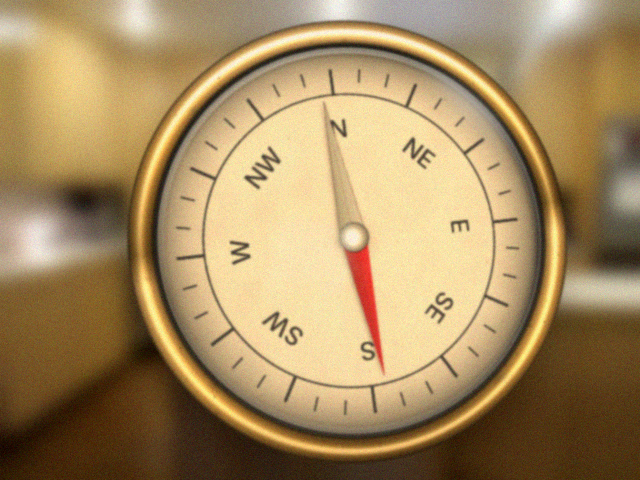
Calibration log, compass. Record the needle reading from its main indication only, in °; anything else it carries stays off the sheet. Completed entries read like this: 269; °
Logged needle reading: 175; °
